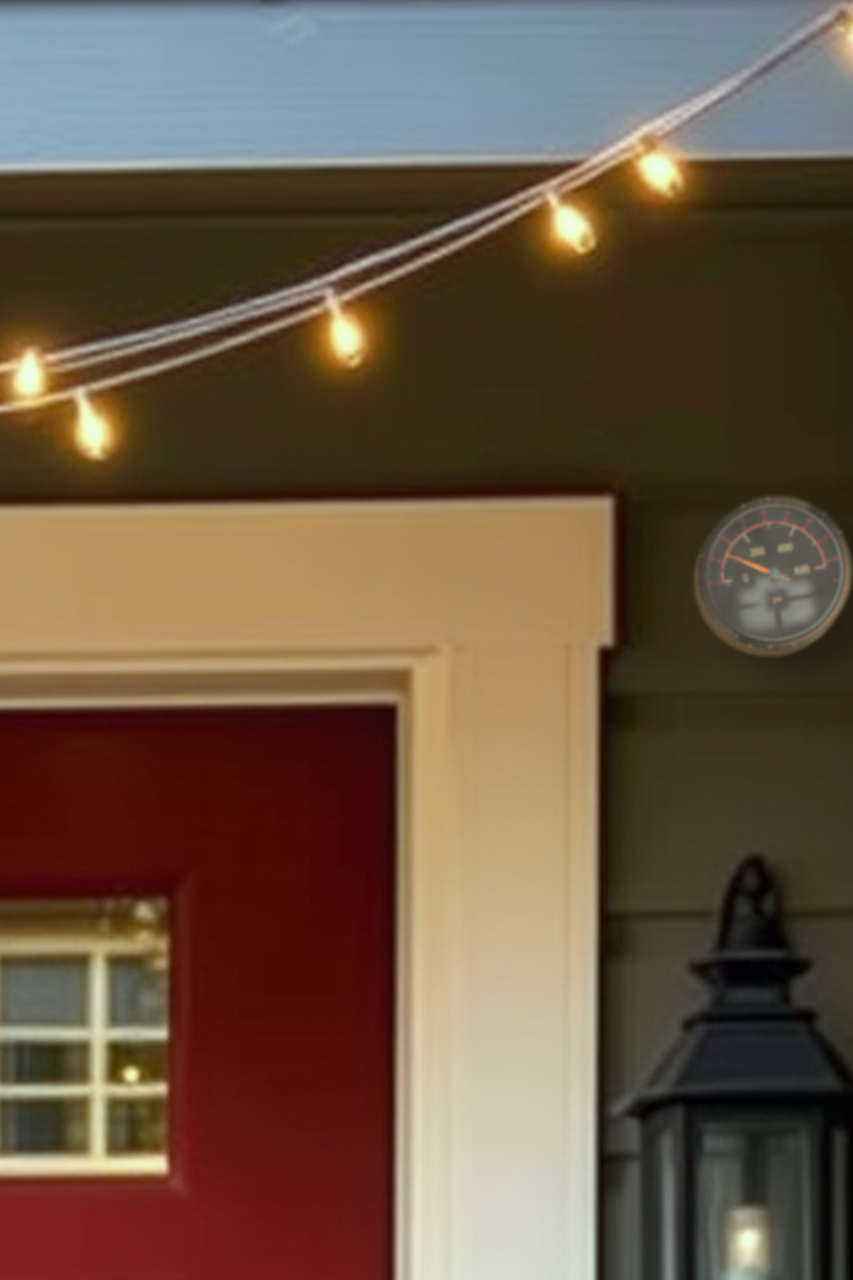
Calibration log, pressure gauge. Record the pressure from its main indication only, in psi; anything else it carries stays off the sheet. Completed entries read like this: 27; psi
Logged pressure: 100; psi
